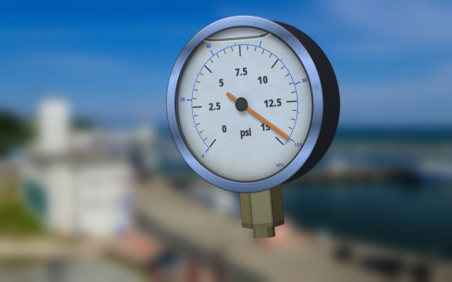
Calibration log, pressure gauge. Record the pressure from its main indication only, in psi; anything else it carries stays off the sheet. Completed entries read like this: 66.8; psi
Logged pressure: 14.5; psi
